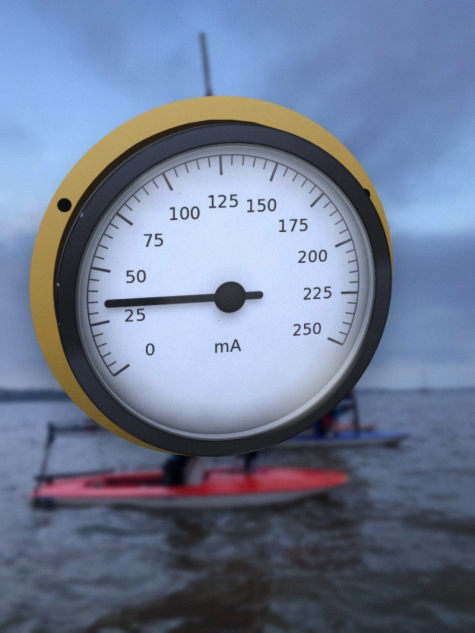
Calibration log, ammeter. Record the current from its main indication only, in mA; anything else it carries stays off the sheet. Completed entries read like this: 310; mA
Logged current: 35; mA
